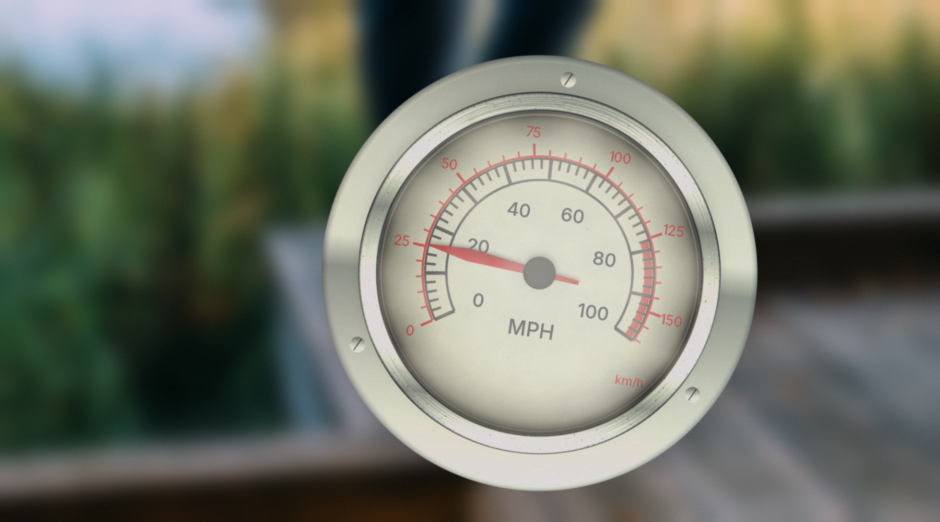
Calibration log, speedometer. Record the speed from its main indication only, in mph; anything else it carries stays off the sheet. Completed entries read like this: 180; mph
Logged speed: 16; mph
